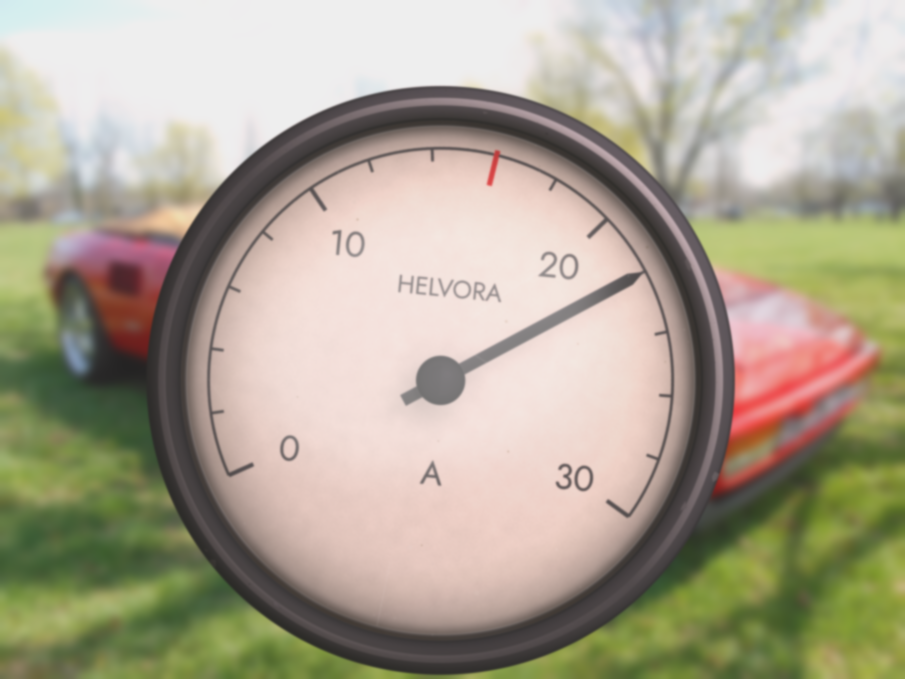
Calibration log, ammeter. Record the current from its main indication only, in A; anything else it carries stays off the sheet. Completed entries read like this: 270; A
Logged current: 22; A
